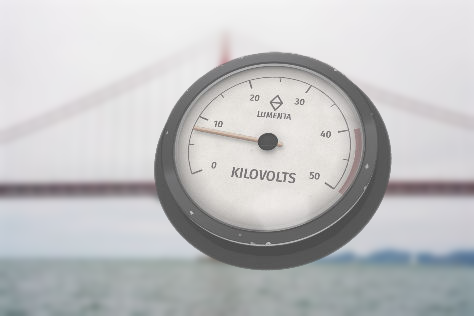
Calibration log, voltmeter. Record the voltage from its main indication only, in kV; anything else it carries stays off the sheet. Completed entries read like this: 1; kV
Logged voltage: 7.5; kV
